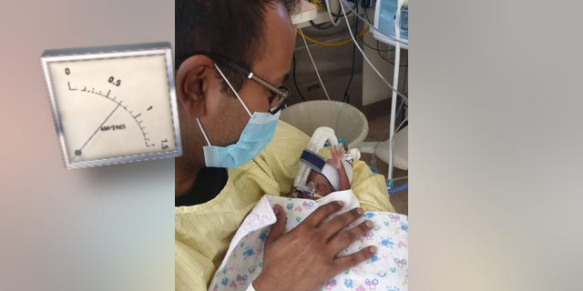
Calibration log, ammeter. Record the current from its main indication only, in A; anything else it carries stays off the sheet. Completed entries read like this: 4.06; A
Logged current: 0.7; A
